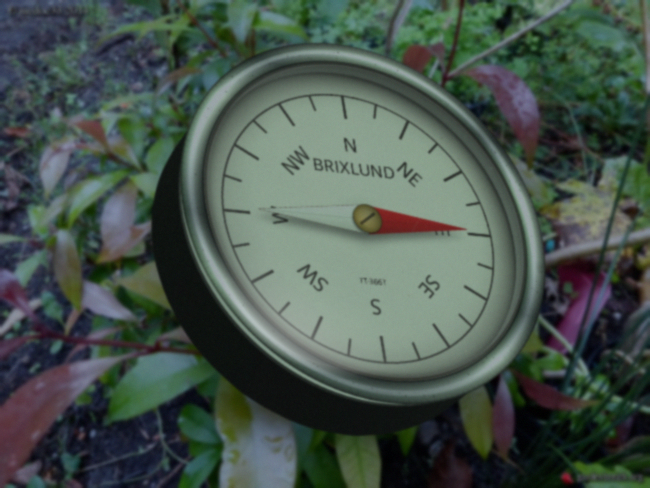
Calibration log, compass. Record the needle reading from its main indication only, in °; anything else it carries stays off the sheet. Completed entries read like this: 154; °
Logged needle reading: 90; °
